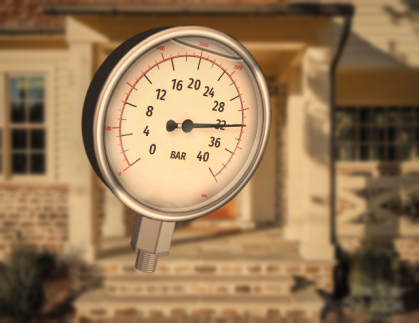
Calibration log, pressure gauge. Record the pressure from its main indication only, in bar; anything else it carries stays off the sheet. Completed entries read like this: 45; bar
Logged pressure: 32; bar
